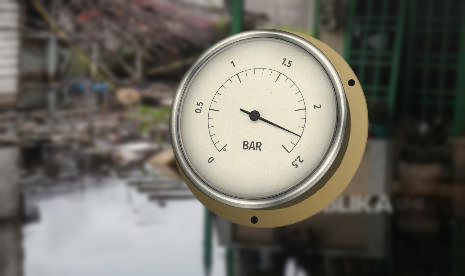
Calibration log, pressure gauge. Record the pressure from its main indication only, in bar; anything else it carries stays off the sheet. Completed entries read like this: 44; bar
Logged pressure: 2.3; bar
